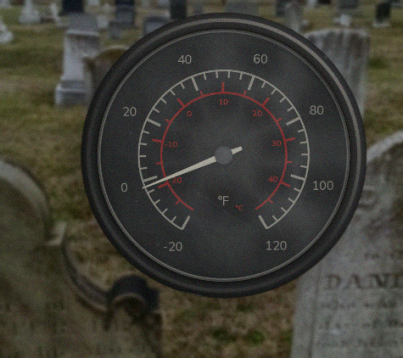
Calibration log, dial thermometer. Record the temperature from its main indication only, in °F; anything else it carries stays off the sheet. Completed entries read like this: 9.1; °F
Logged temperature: -2; °F
